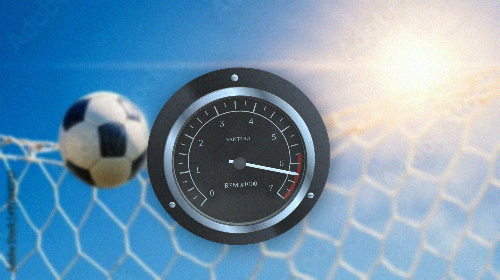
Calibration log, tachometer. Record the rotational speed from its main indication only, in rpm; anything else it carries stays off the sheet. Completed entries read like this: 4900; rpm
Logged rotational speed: 6250; rpm
